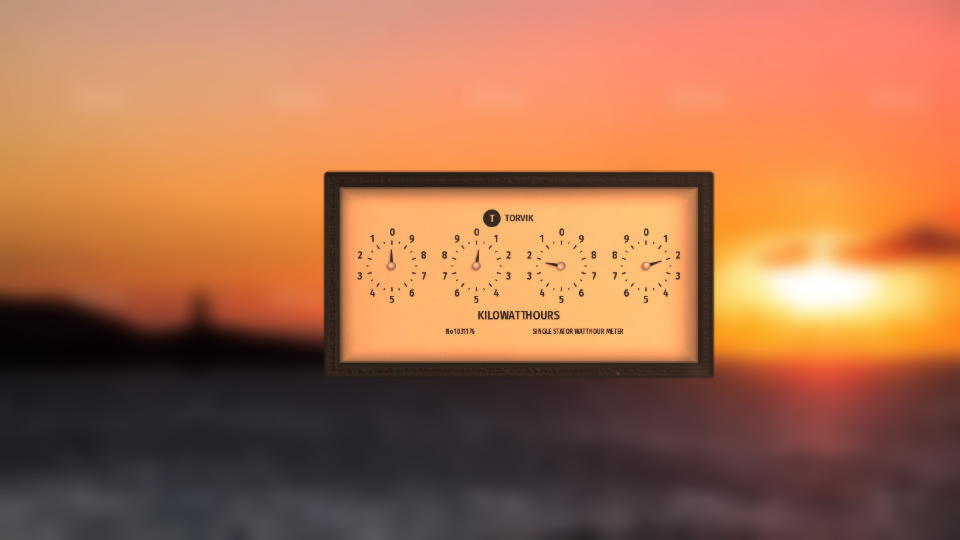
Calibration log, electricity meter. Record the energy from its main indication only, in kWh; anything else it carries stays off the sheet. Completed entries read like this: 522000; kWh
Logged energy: 22; kWh
